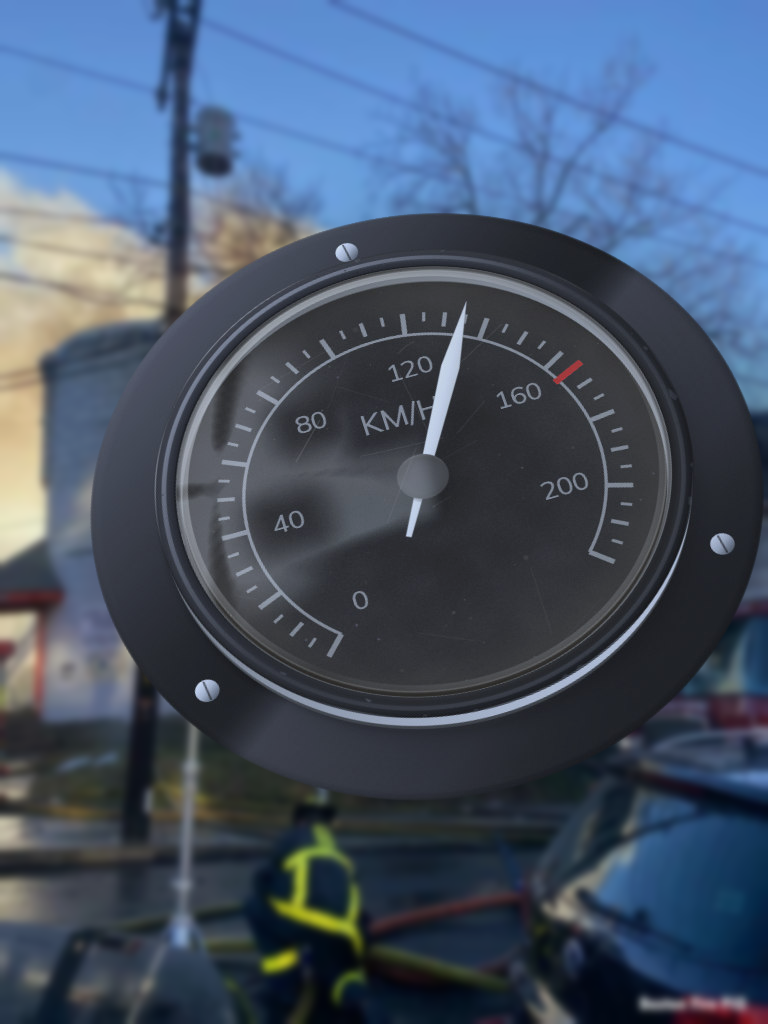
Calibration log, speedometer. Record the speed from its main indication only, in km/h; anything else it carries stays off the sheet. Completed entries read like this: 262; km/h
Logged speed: 135; km/h
